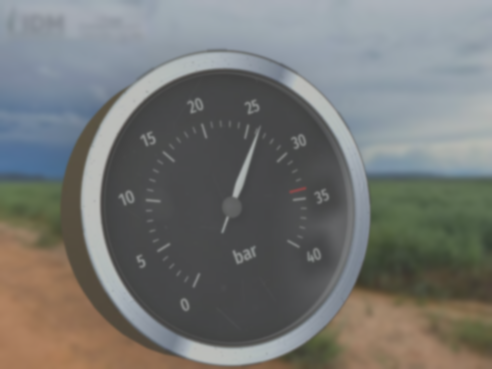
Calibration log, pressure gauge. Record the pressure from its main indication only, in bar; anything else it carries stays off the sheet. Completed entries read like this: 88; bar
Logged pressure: 26; bar
